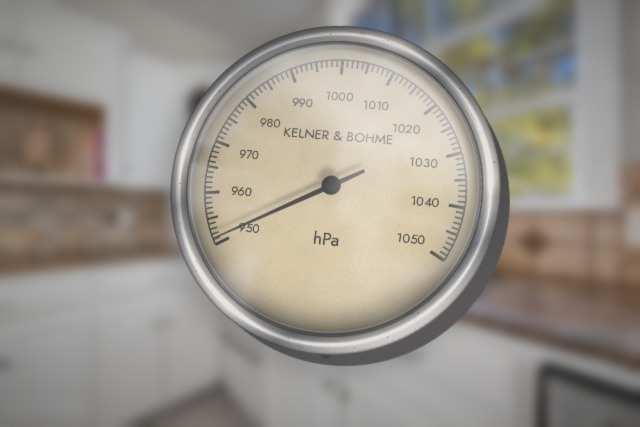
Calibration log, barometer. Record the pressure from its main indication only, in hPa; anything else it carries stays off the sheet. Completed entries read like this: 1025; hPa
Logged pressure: 951; hPa
